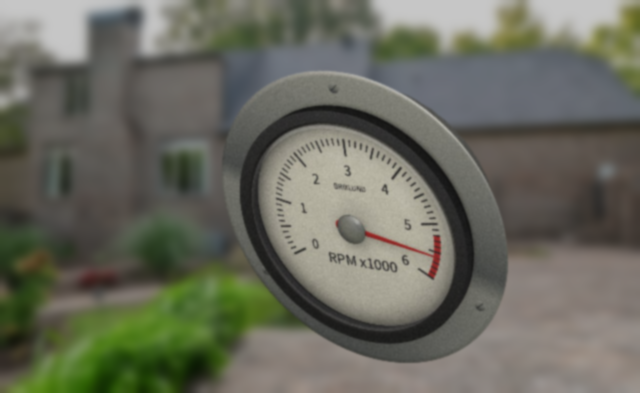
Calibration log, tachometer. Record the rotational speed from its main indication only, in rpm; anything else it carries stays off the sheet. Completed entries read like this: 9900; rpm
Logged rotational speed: 5500; rpm
